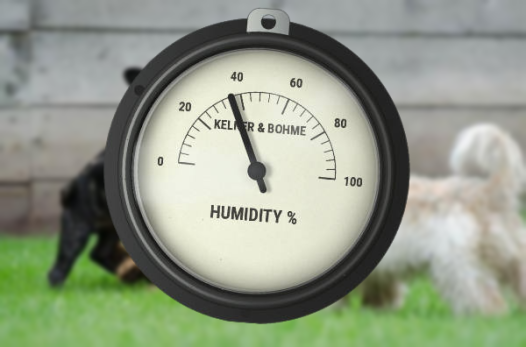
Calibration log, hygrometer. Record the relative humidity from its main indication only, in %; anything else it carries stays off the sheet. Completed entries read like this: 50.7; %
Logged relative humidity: 36; %
